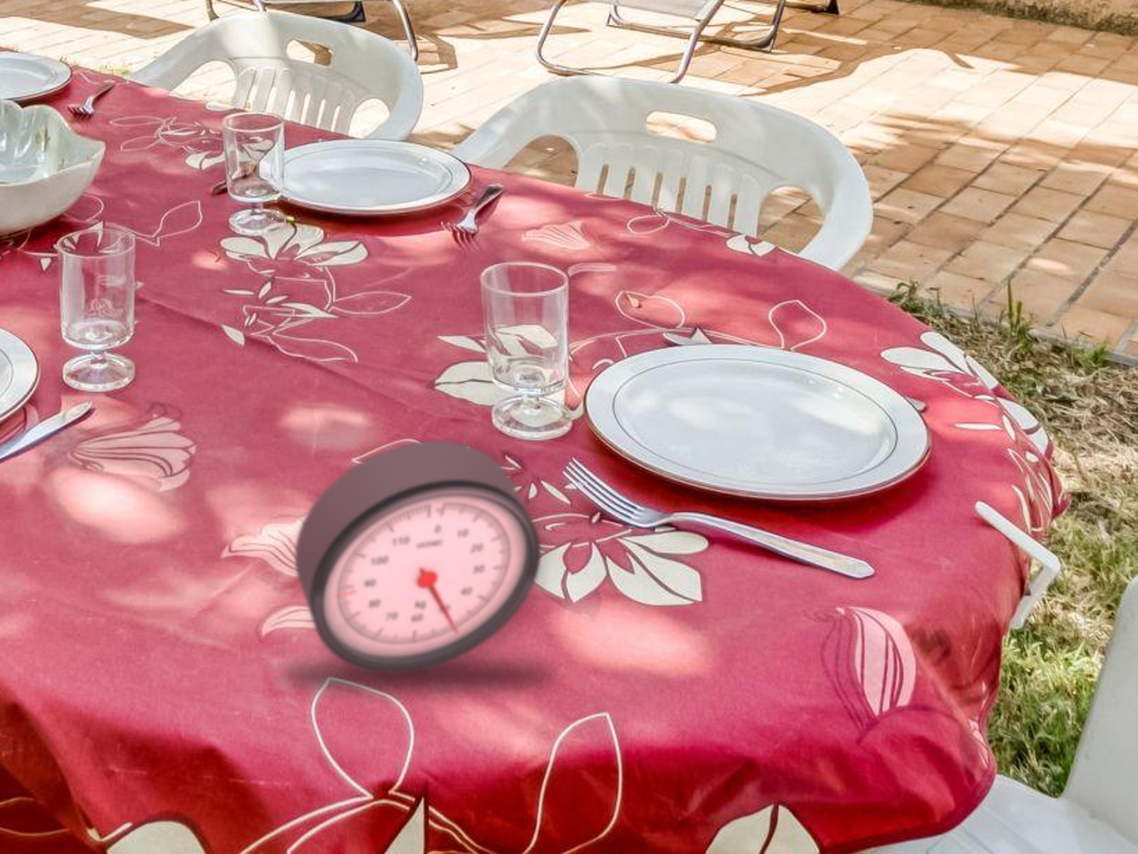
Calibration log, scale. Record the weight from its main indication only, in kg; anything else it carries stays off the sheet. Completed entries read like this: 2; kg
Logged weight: 50; kg
